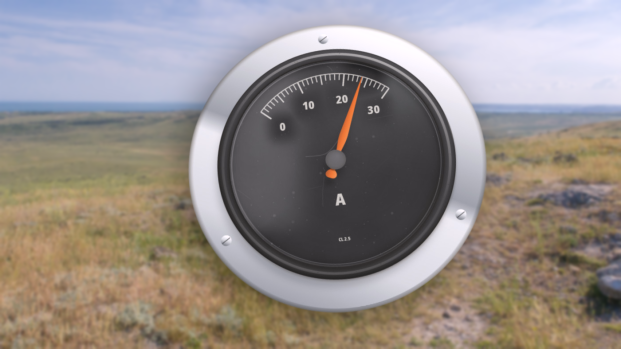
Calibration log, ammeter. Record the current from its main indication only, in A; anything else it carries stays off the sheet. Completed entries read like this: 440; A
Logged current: 24; A
